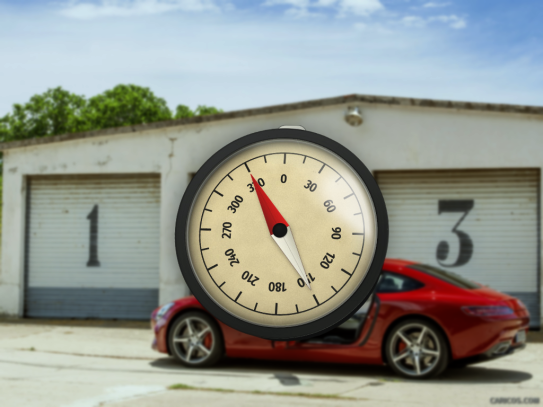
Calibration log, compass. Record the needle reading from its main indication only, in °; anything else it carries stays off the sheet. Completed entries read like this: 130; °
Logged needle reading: 330; °
